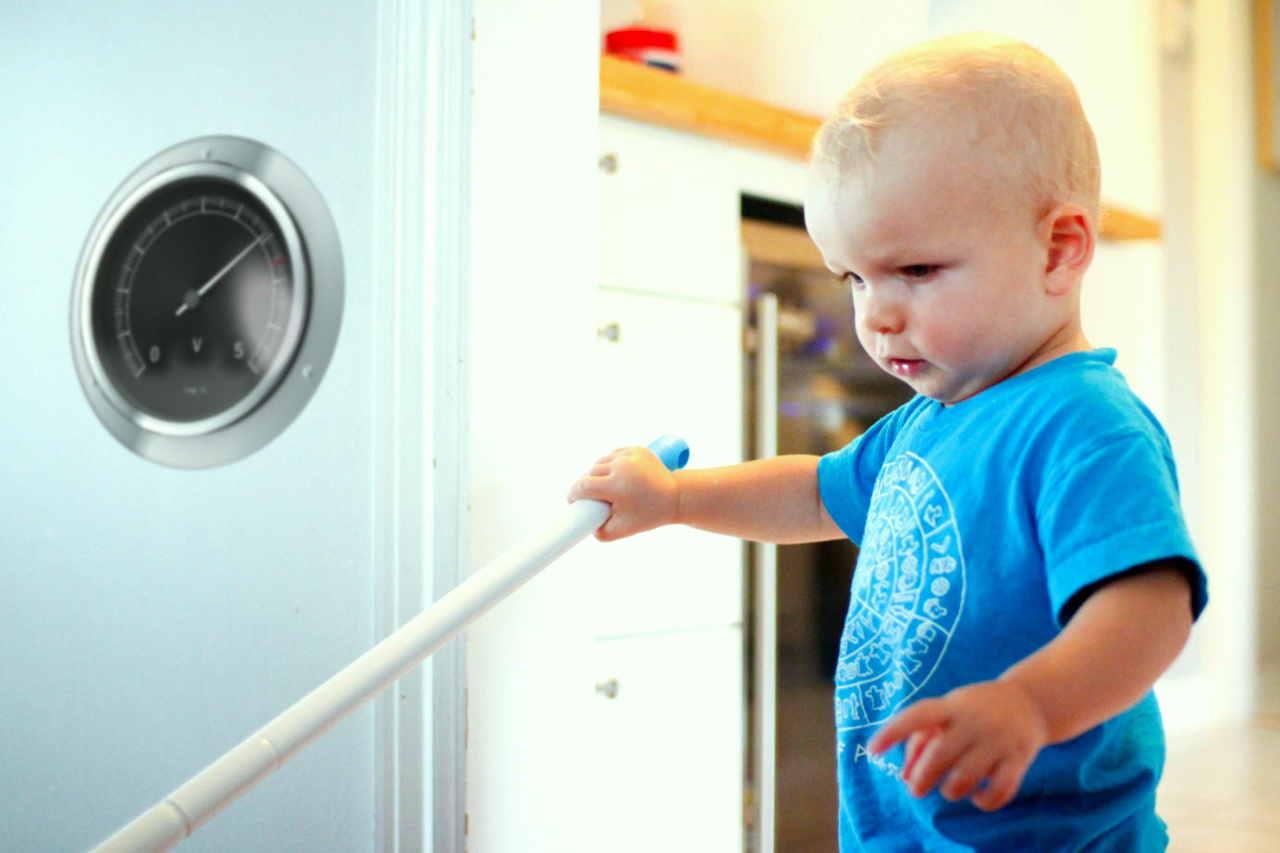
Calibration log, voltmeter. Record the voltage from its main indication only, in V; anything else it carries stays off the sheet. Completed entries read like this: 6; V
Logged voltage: 3.5; V
